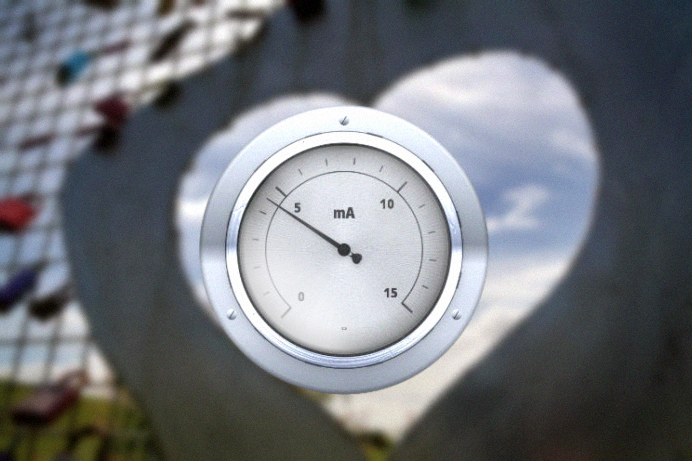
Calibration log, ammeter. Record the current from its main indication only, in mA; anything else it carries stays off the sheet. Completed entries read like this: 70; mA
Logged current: 4.5; mA
